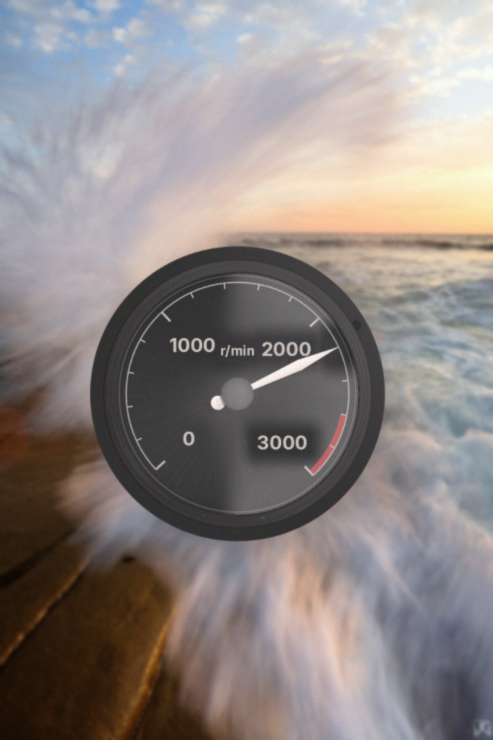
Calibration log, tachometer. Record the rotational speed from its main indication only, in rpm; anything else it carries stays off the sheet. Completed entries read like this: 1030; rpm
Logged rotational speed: 2200; rpm
